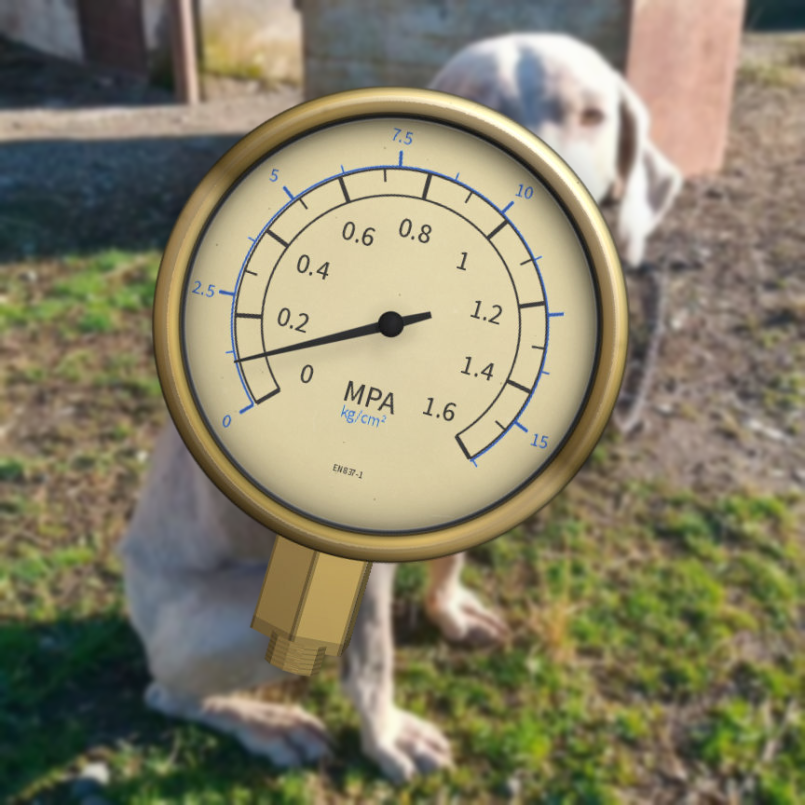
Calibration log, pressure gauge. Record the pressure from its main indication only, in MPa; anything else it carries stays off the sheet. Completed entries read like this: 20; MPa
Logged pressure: 0.1; MPa
